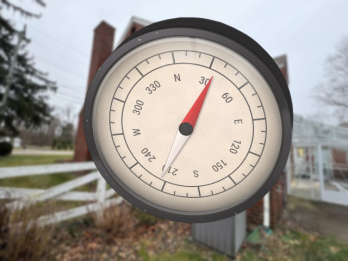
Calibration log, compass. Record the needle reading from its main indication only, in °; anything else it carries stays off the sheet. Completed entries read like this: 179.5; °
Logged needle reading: 35; °
